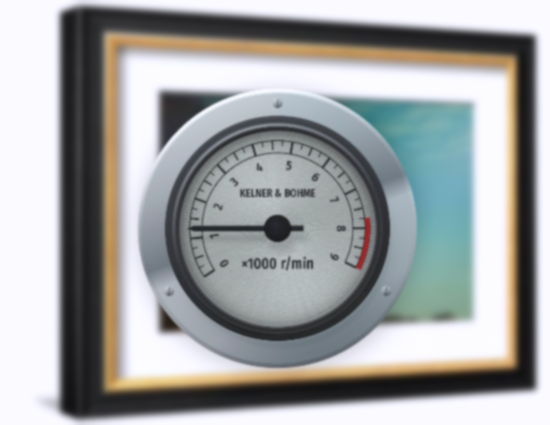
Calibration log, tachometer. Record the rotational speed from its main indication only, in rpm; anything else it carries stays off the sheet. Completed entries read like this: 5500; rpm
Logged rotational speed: 1250; rpm
